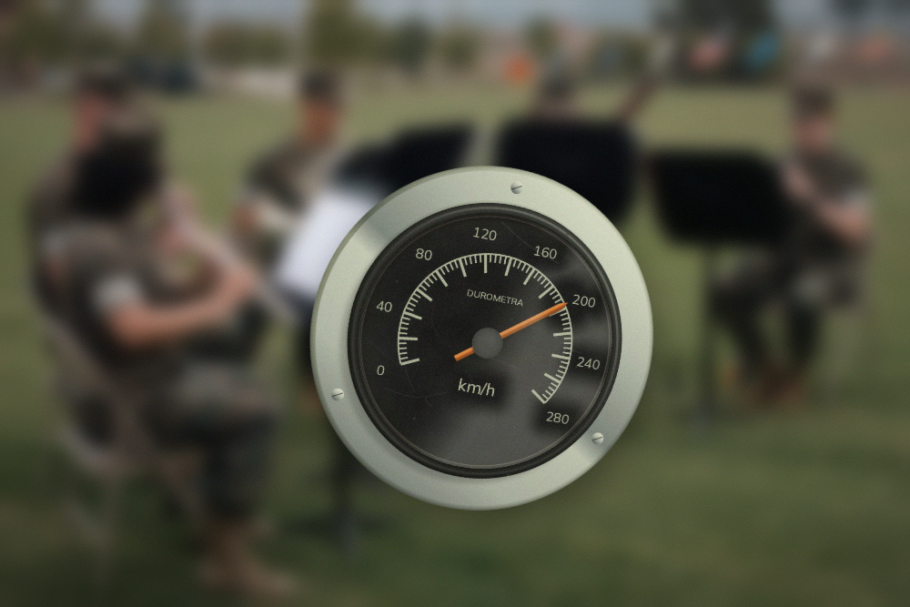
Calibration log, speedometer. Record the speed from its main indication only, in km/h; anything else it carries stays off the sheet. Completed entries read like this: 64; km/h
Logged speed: 196; km/h
